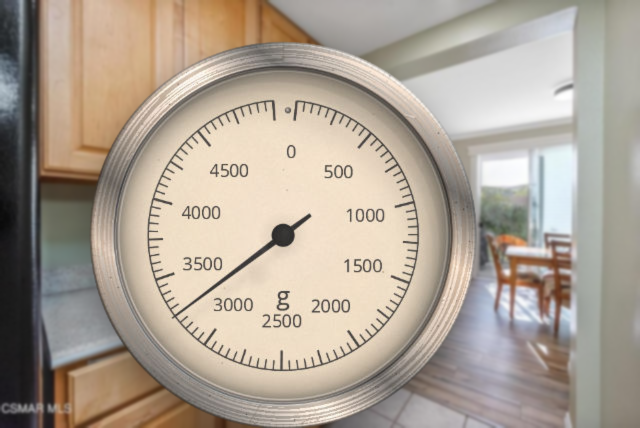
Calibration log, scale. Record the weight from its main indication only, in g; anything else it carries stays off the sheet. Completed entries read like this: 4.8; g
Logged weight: 3250; g
